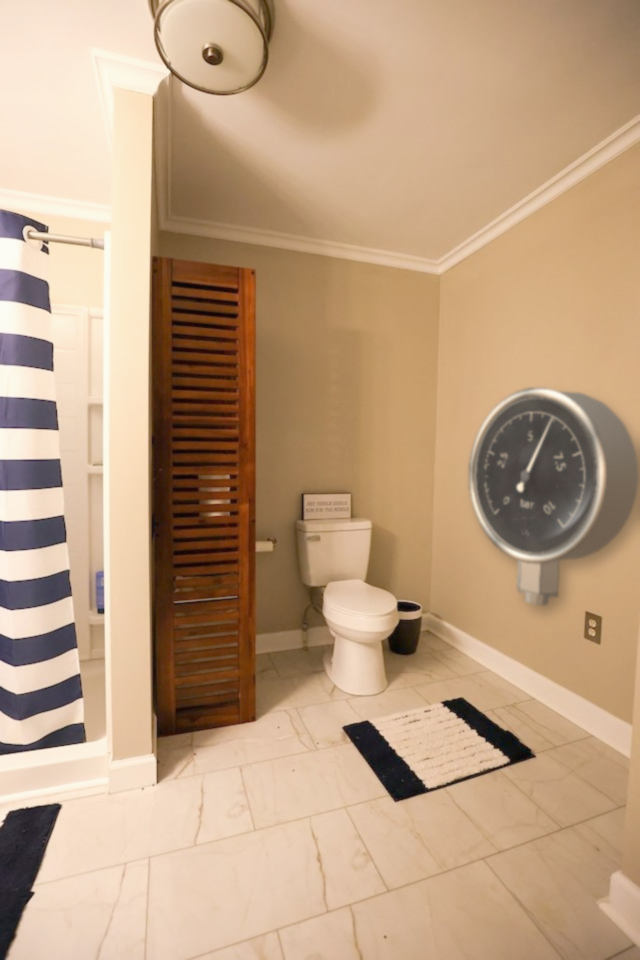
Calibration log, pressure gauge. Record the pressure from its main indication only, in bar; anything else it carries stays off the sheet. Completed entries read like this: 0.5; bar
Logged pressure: 6; bar
